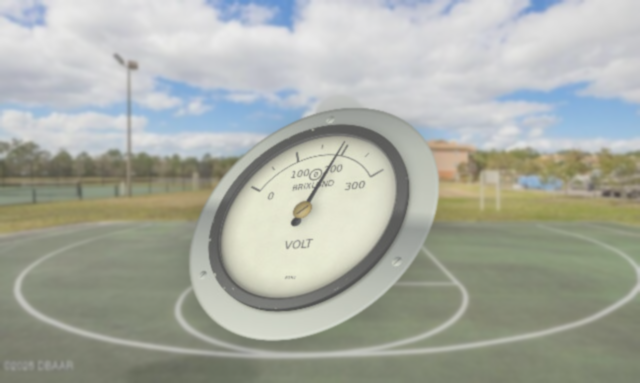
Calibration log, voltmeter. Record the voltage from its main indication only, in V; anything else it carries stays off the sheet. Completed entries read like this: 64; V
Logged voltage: 200; V
